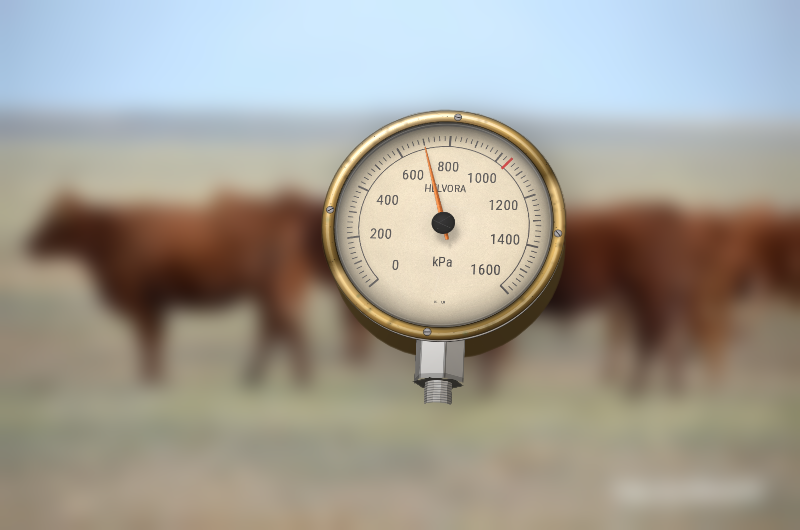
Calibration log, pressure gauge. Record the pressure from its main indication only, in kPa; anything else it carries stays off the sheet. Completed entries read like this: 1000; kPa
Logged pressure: 700; kPa
